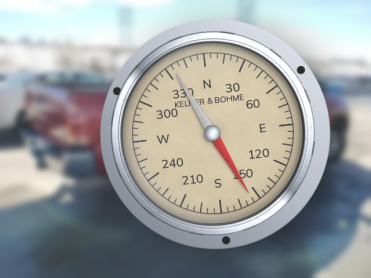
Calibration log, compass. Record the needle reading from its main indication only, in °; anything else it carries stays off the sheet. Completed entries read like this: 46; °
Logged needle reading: 155; °
